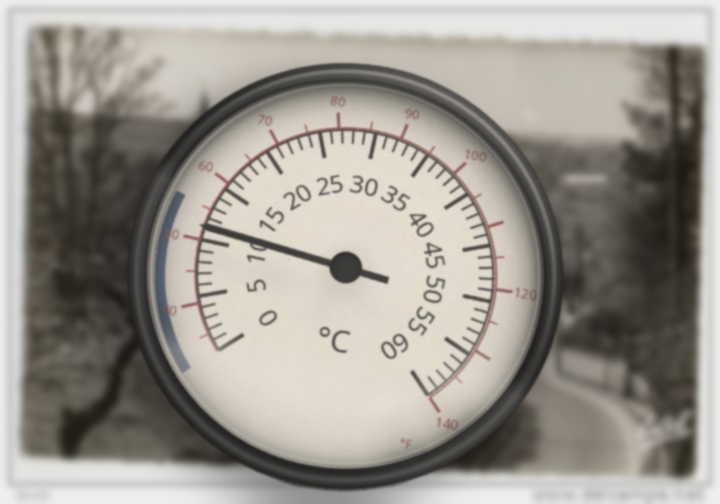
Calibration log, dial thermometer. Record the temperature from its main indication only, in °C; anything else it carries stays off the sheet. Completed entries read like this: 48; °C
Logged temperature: 11; °C
